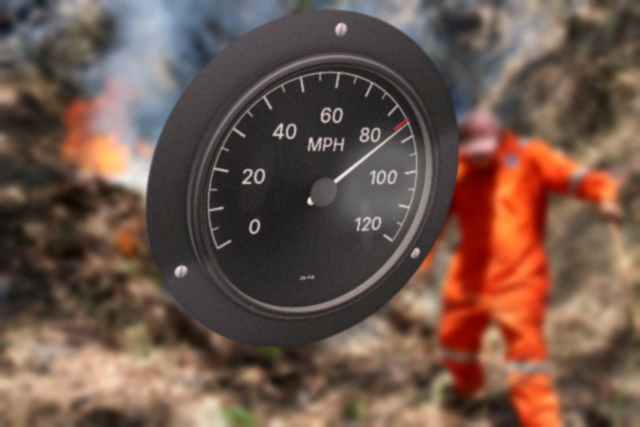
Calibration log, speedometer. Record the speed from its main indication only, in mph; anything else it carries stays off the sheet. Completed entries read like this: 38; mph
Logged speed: 85; mph
